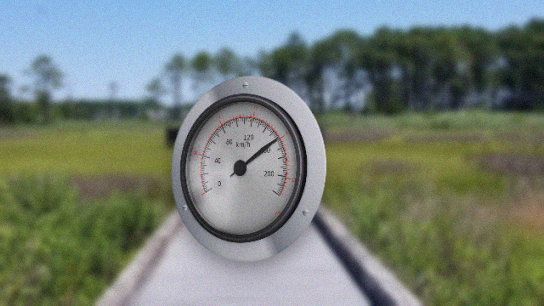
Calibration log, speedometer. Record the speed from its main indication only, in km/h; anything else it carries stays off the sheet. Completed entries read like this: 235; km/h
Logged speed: 160; km/h
